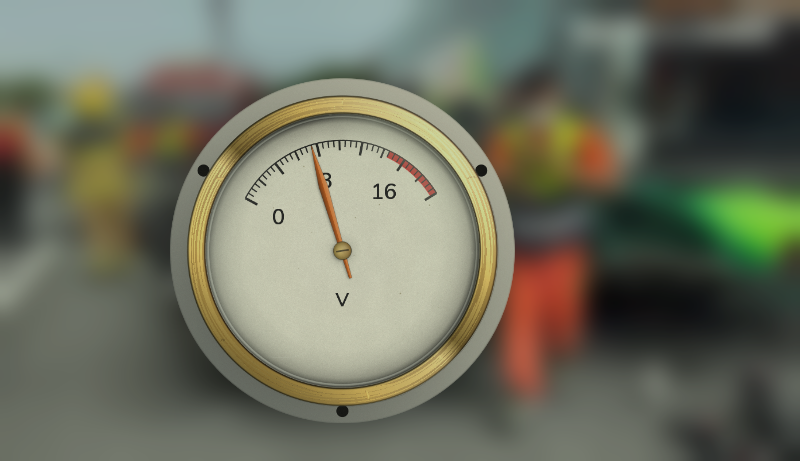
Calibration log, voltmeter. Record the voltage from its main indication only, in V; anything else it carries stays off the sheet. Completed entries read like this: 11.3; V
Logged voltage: 7.5; V
